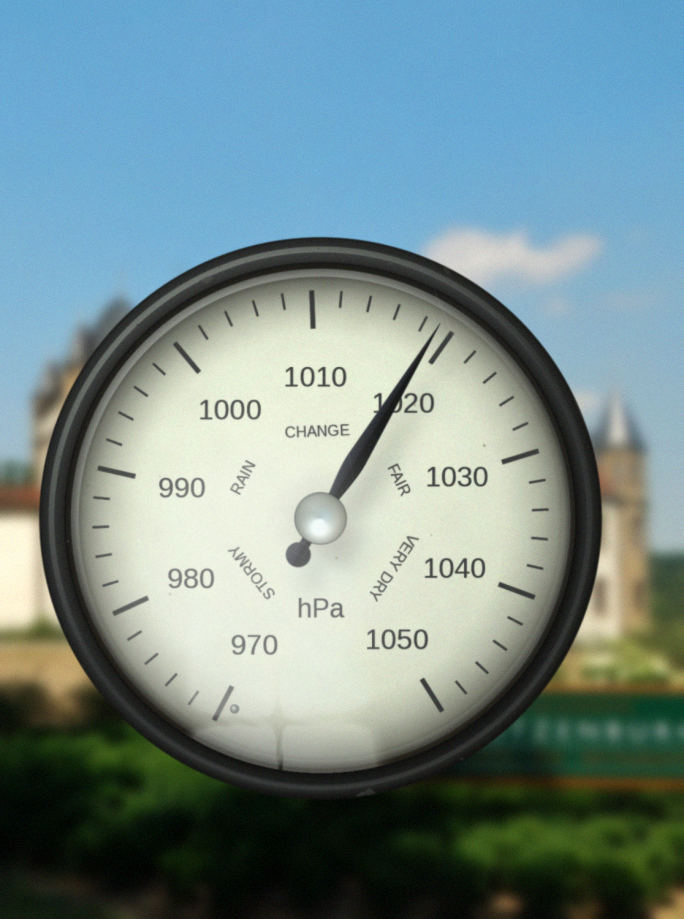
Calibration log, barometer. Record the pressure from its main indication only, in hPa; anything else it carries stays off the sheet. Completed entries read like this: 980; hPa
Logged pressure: 1019; hPa
